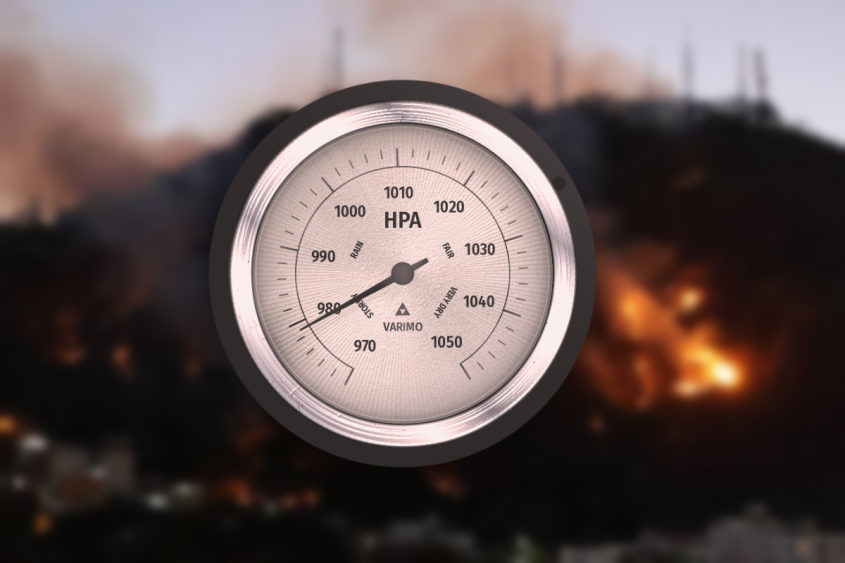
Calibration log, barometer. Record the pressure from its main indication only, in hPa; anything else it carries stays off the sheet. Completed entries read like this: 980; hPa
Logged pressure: 979; hPa
